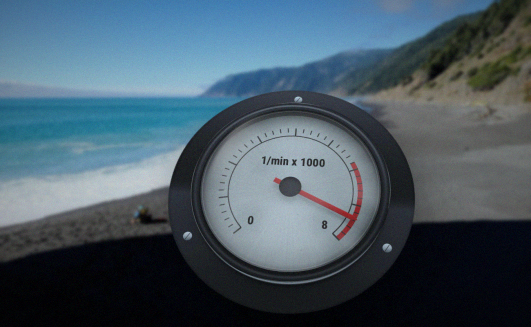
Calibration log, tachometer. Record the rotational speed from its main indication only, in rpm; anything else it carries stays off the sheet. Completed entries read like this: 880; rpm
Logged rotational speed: 7400; rpm
